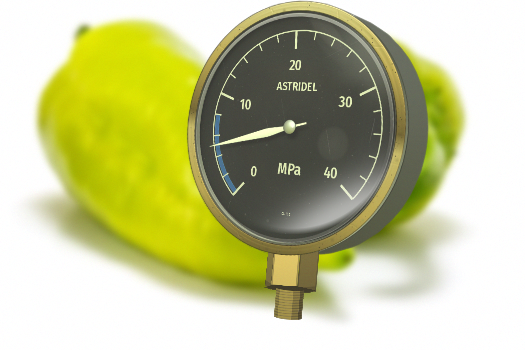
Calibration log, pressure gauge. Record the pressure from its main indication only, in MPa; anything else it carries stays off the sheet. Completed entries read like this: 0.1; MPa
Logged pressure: 5; MPa
